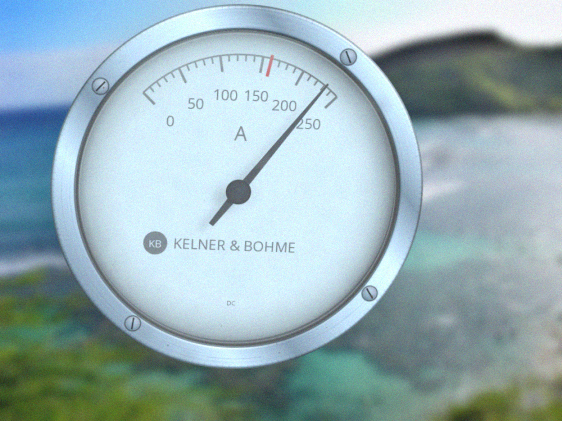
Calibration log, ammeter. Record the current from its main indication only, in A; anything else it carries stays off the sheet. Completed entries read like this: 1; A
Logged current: 230; A
